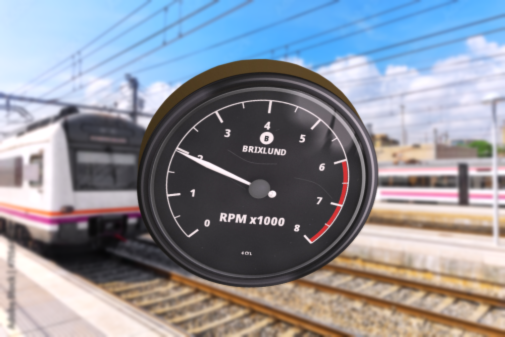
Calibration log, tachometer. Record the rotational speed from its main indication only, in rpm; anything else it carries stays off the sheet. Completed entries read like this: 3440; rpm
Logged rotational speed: 2000; rpm
